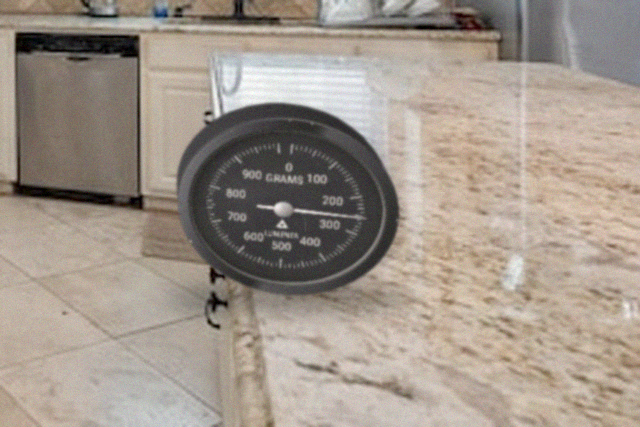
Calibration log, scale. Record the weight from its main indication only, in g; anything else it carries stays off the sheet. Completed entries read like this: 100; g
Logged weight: 250; g
